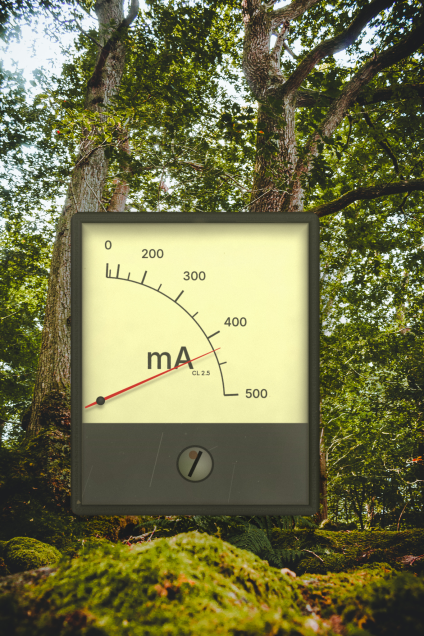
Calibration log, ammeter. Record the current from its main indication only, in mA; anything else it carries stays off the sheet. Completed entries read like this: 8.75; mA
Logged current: 425; mA
